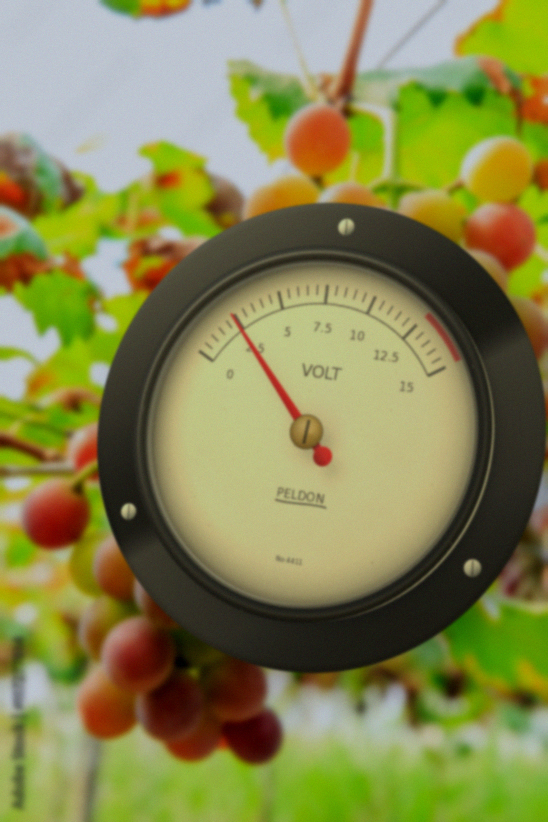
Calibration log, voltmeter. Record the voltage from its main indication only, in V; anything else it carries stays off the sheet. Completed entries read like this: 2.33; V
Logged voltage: 2.5; V
